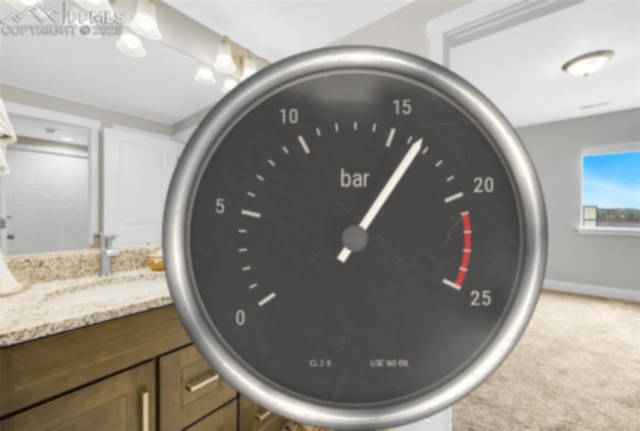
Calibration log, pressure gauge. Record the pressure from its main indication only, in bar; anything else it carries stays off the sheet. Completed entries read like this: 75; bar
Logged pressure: 16.5; bar
